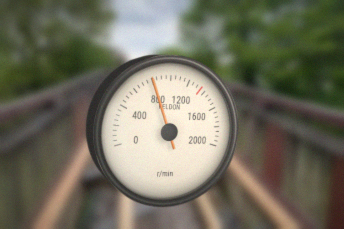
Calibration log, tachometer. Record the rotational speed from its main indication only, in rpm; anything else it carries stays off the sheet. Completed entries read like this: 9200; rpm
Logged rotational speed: 800; rpm
